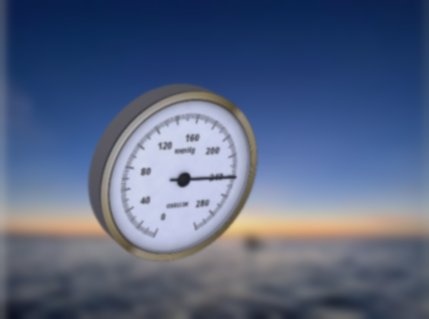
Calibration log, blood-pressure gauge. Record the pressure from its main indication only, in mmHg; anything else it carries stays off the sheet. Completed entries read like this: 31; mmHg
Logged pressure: 240; mmHg
